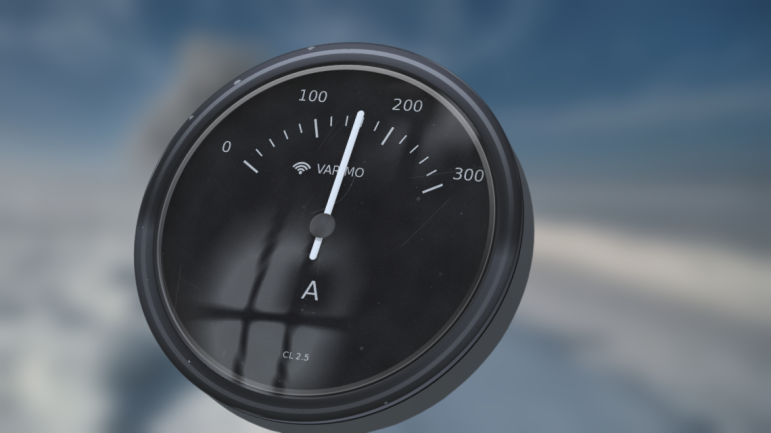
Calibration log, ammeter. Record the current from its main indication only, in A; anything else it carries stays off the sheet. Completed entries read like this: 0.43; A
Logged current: 160; A
